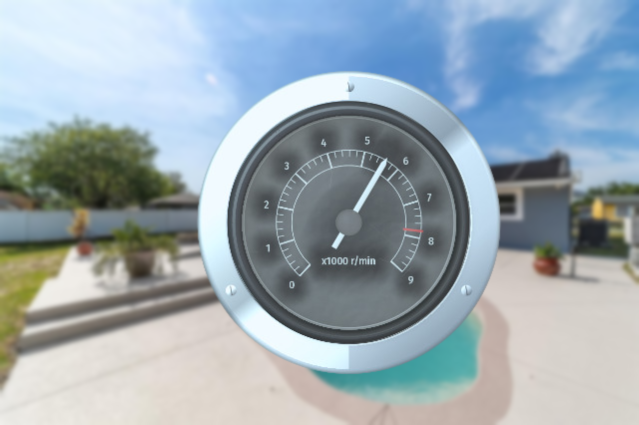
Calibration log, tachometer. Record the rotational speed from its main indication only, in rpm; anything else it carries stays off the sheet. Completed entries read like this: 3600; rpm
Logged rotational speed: 5600; rpm
